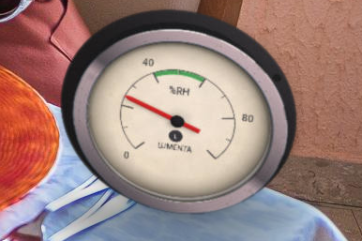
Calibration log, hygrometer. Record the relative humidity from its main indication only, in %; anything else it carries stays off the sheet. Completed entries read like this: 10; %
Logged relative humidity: 25; %
